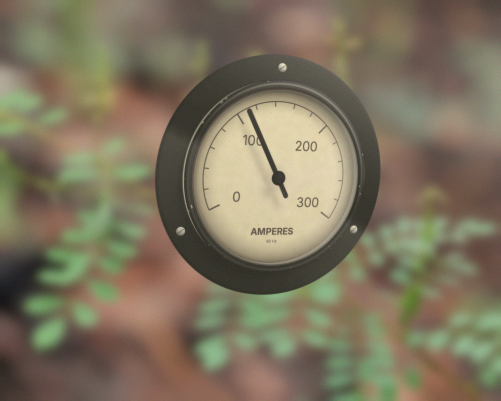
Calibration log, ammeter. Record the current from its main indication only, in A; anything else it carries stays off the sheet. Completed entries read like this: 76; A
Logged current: 110; A
